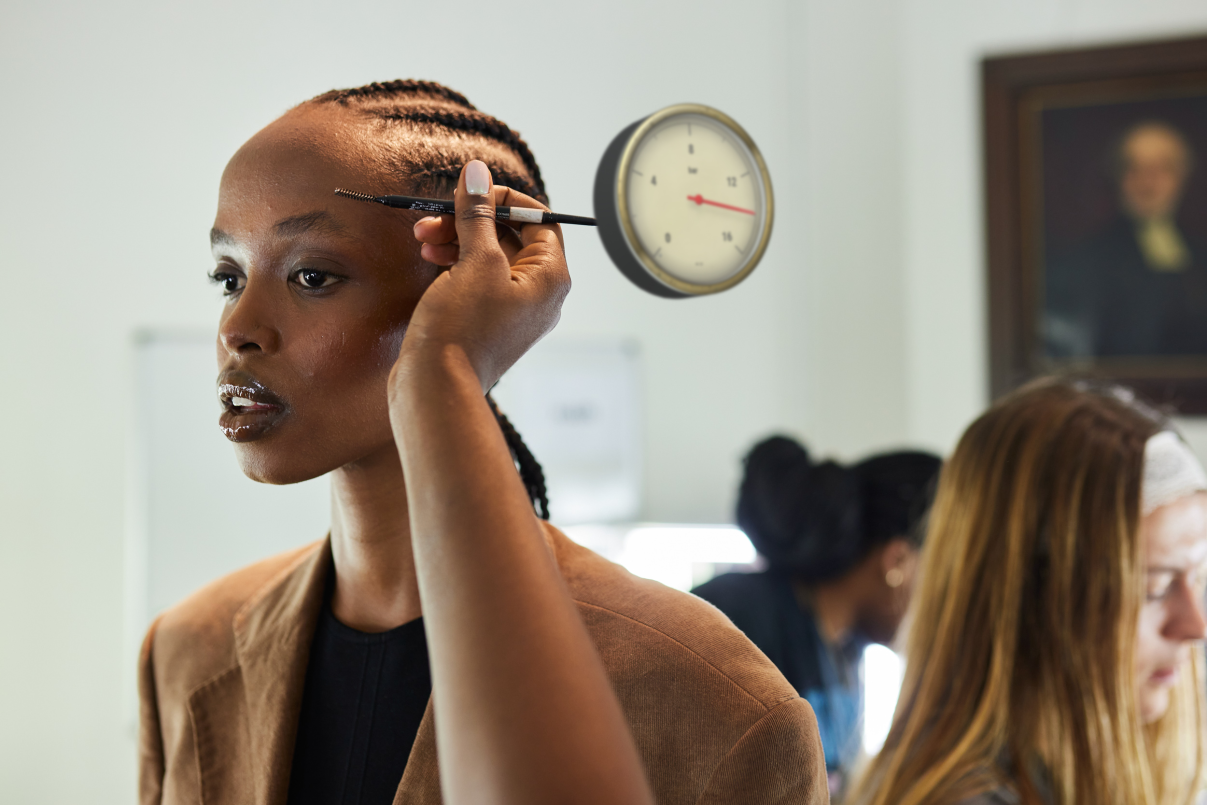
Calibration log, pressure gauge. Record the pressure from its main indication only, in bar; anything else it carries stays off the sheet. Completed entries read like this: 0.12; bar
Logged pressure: 14; bar
